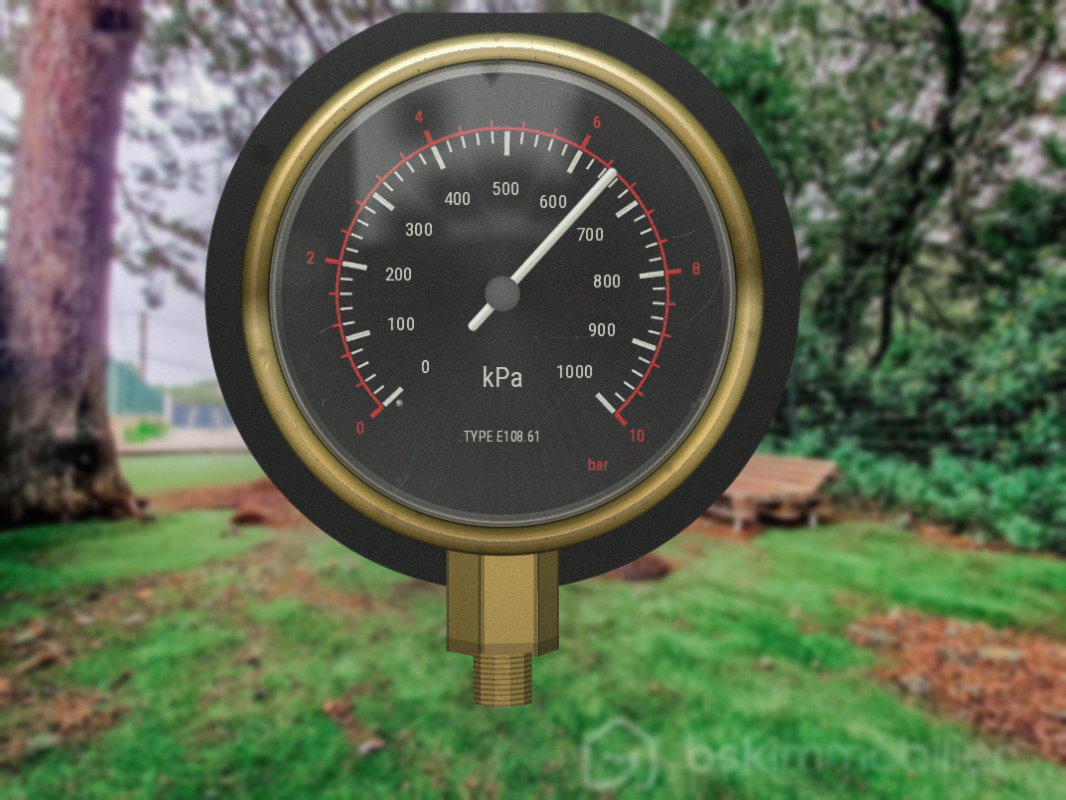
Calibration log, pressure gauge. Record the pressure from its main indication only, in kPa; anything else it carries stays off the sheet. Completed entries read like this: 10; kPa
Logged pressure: 650; kPa
